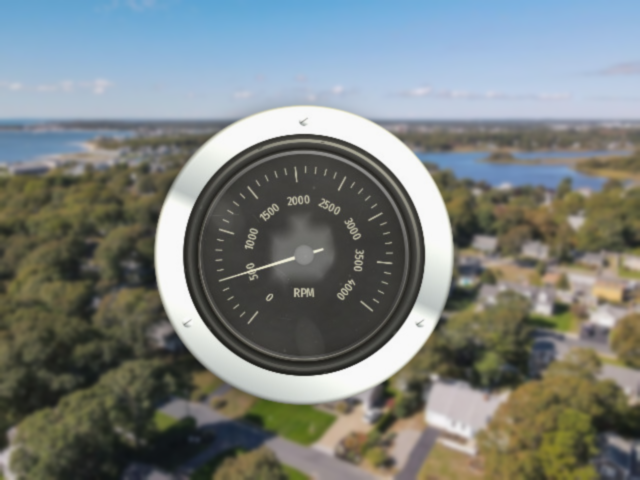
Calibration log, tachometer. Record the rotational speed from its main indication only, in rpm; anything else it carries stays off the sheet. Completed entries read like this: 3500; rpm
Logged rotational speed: 500; rpm
